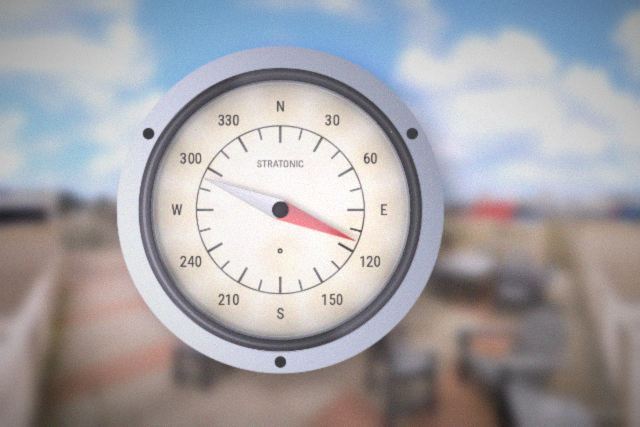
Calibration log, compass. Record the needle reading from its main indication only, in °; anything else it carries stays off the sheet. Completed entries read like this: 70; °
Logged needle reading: 112.5; °
